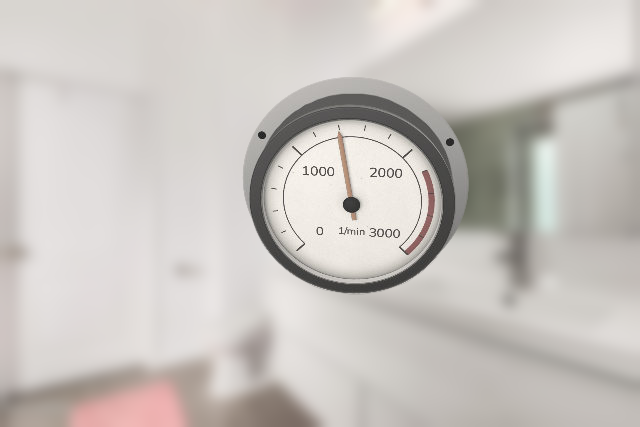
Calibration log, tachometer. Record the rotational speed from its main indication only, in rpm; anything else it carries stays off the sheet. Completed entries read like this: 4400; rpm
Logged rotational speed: 1400; rpm
